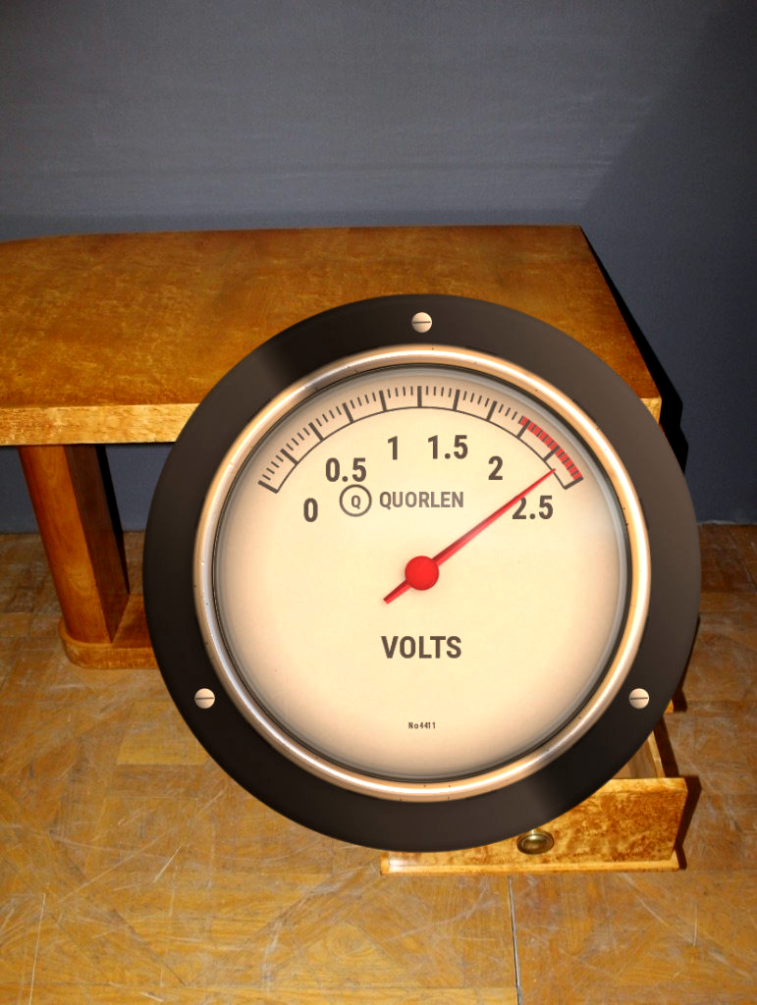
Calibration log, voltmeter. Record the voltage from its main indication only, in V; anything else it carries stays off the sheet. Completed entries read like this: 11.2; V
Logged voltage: 2.35; V
